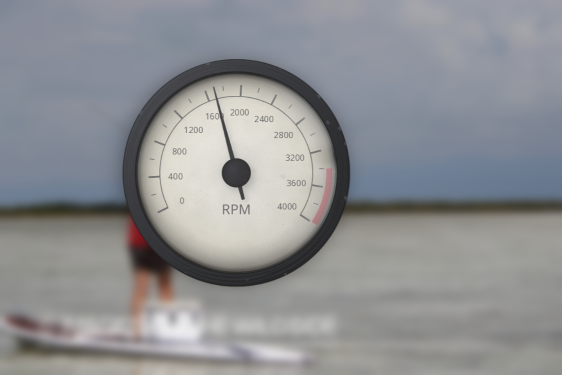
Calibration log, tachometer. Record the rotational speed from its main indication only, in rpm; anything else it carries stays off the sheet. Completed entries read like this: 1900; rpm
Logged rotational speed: 1700; rpm
